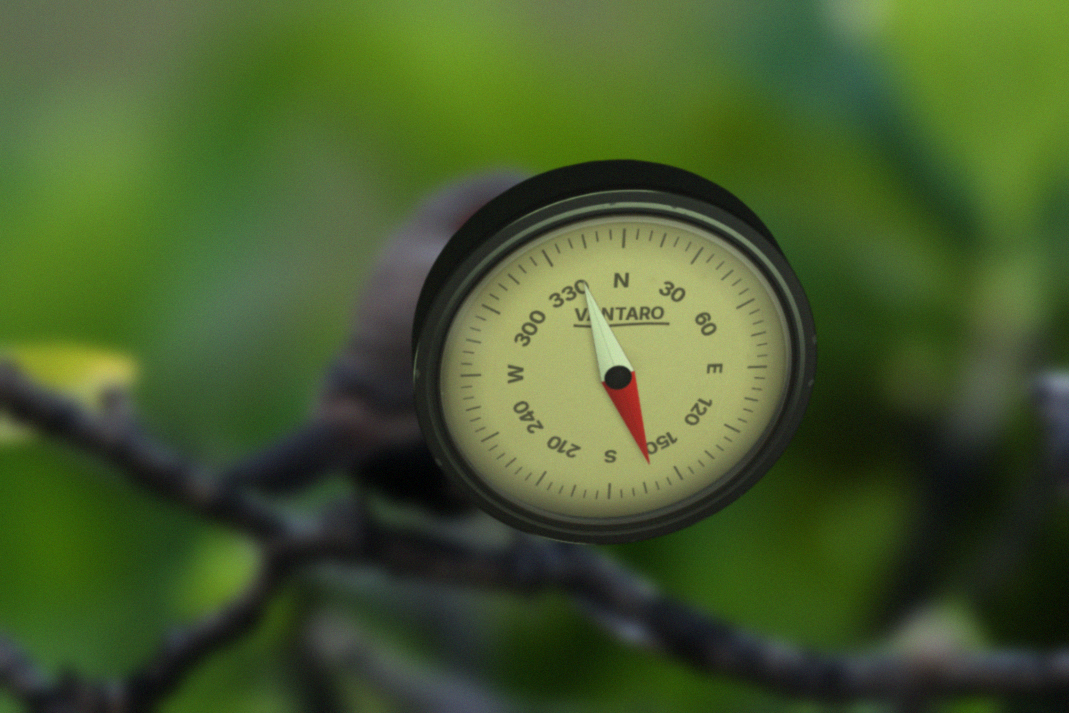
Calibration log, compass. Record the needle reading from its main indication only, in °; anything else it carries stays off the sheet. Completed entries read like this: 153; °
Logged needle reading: 160; °
